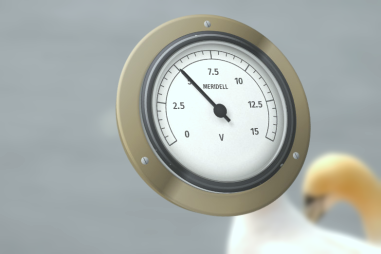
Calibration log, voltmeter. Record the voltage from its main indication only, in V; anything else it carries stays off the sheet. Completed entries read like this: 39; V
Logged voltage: 5; V
